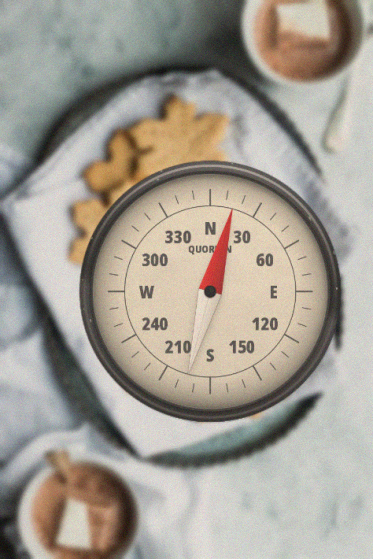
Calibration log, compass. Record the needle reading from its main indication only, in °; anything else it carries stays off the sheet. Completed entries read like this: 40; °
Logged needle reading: 15; °
